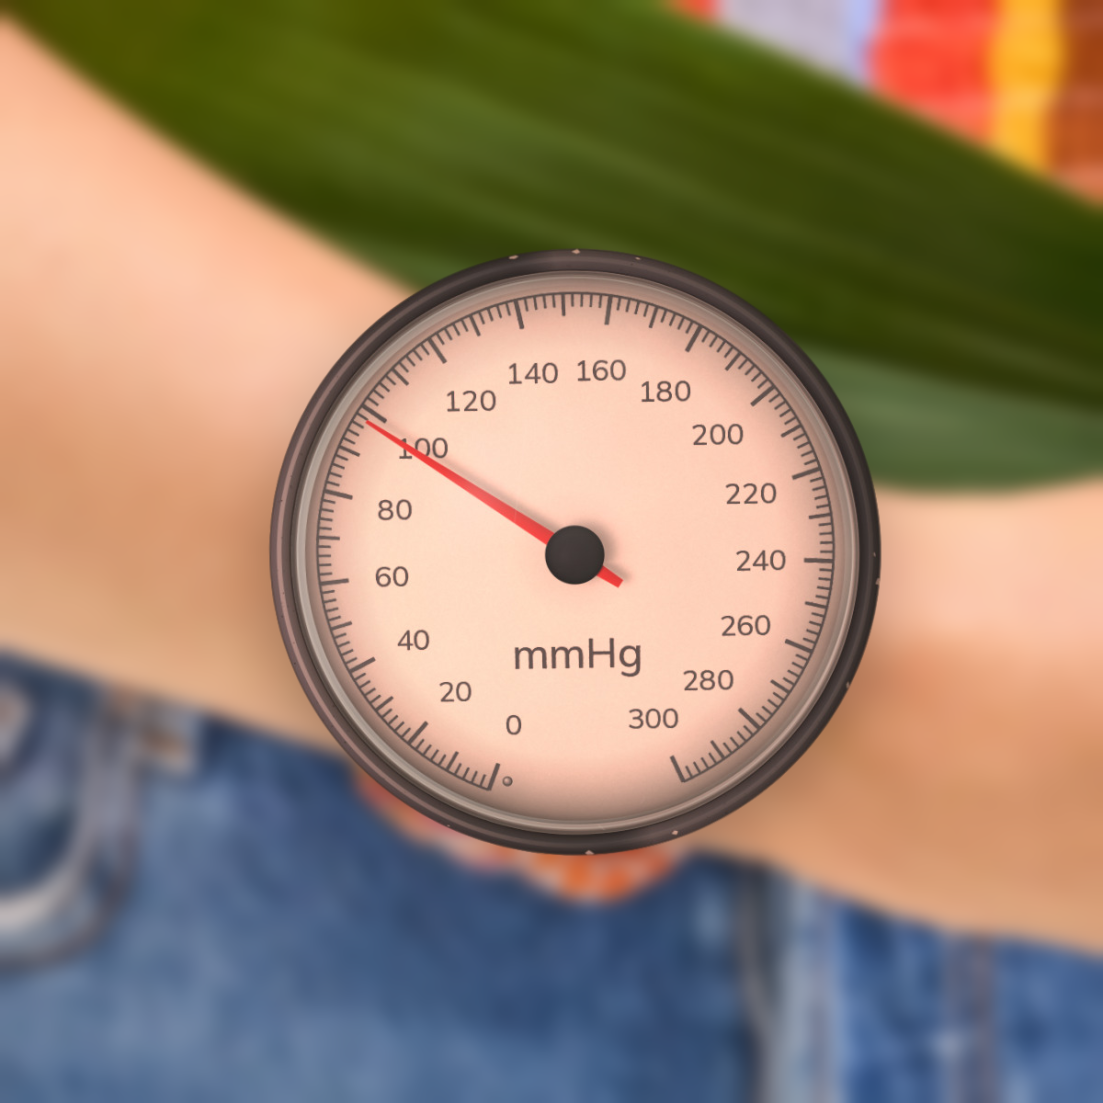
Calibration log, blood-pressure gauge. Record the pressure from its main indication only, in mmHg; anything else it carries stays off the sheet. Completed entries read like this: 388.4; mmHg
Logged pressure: 98; mmHg
